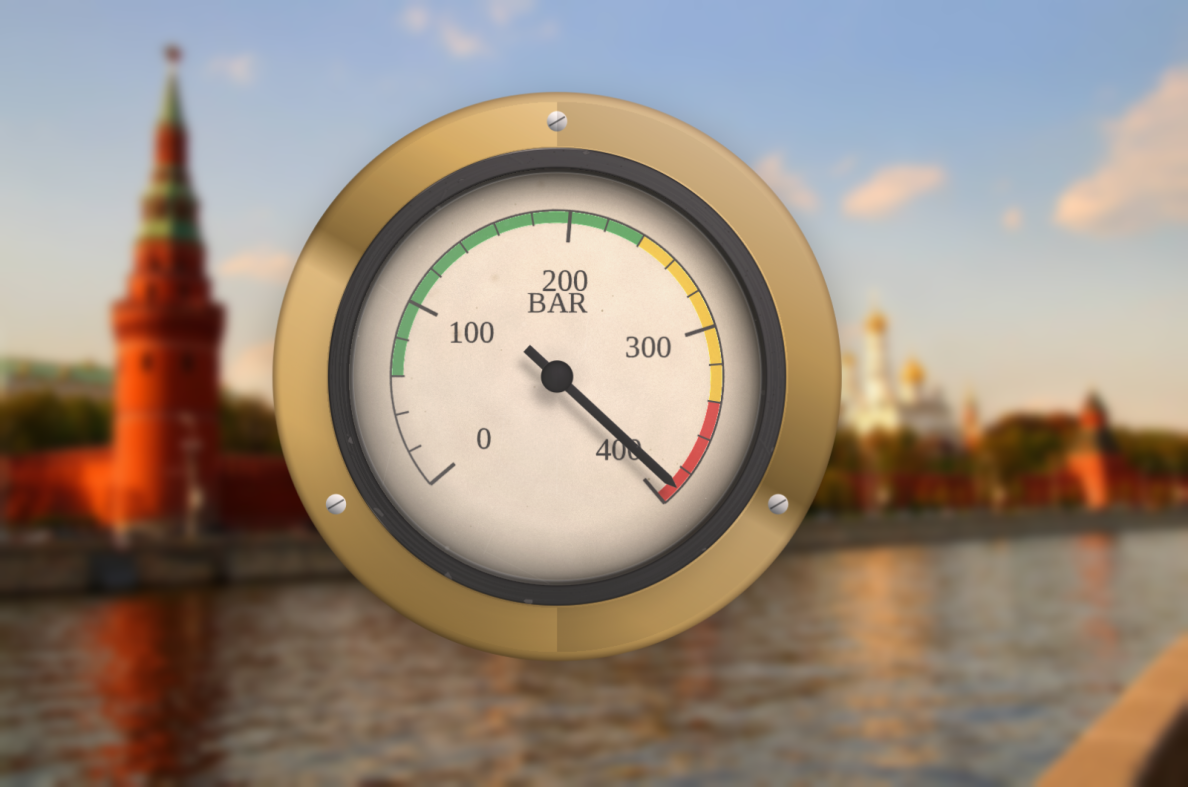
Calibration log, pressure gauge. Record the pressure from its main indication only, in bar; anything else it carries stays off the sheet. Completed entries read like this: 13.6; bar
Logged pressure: 390; bar
